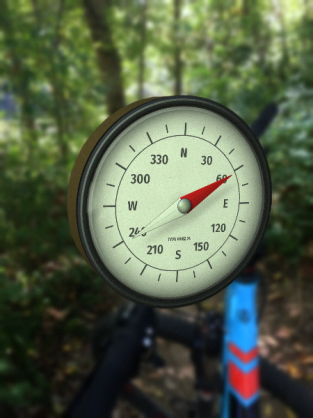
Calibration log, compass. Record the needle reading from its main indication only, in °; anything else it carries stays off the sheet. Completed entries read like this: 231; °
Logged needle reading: 60; °
